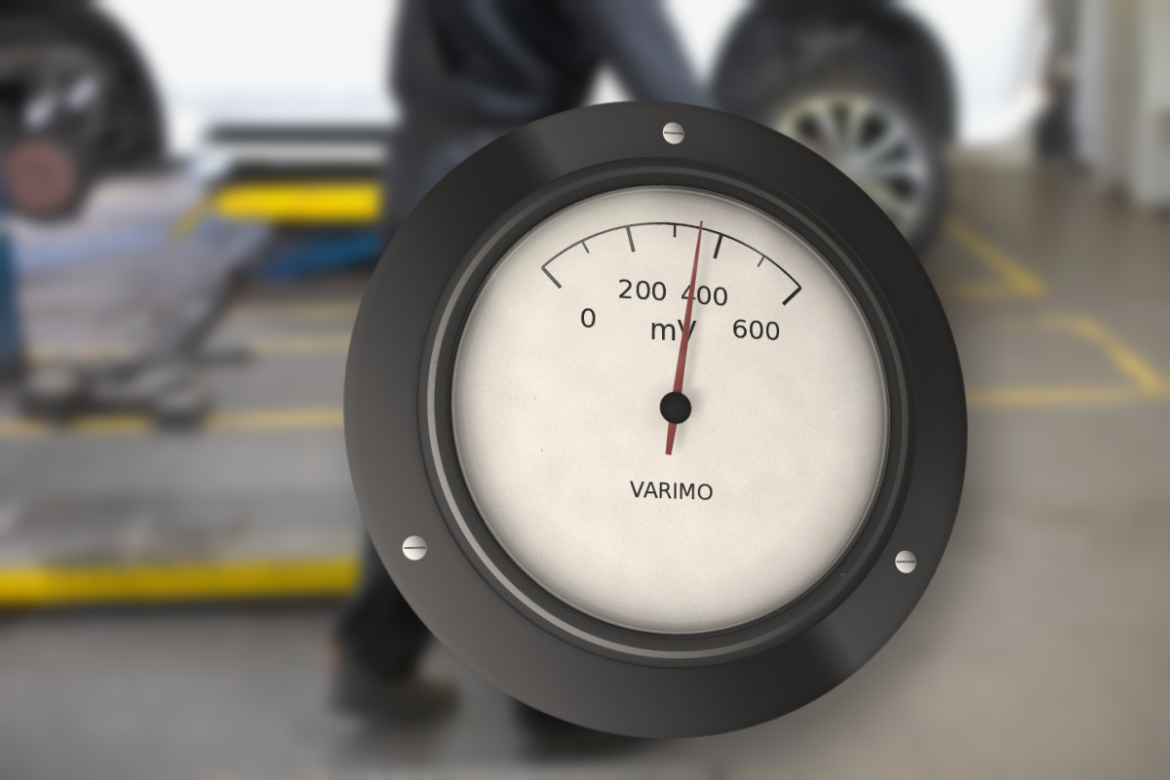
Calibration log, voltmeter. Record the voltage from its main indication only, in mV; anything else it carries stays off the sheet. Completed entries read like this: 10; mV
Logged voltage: 350; mV
